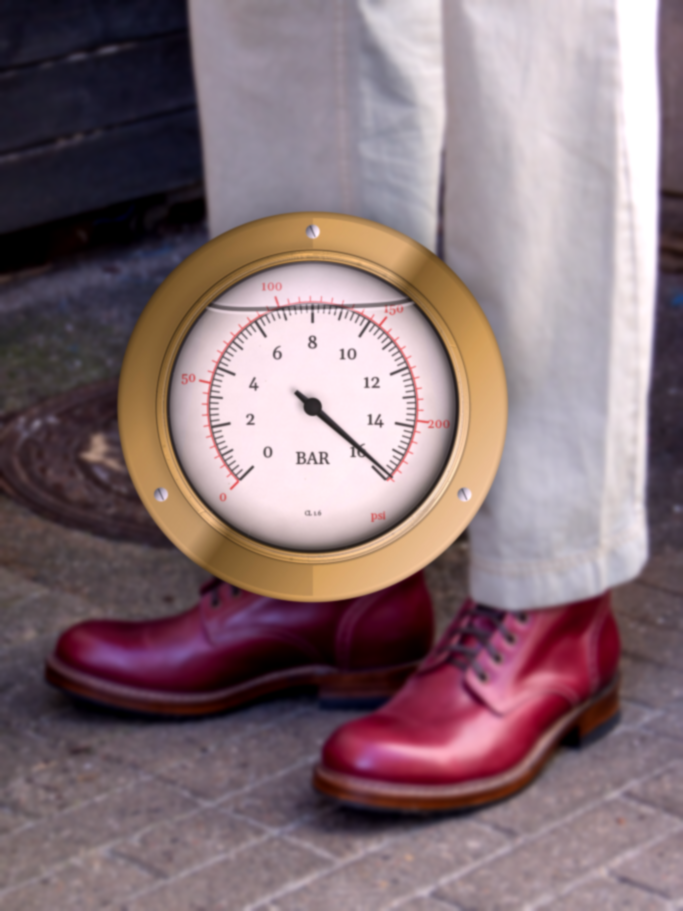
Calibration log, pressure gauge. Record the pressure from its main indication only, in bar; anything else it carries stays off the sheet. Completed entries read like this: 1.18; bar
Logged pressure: 15.8; bar
